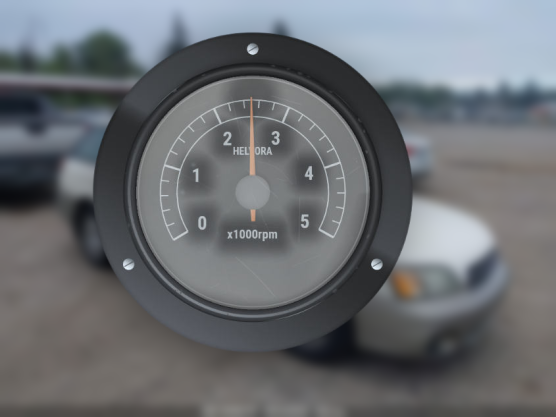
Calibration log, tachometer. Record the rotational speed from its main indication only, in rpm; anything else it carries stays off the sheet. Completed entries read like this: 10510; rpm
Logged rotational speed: 2500; rpm
